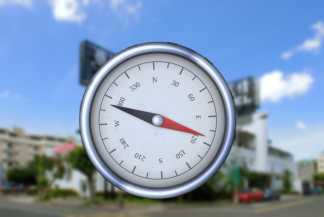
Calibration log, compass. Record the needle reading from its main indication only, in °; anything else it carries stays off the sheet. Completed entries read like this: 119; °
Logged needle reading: 112.5; °
